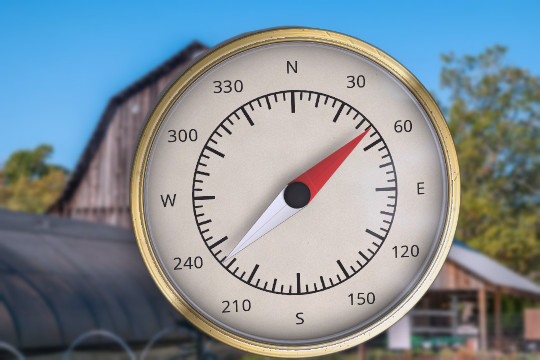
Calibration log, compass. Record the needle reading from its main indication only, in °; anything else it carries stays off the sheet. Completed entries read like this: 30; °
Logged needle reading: 50; °
